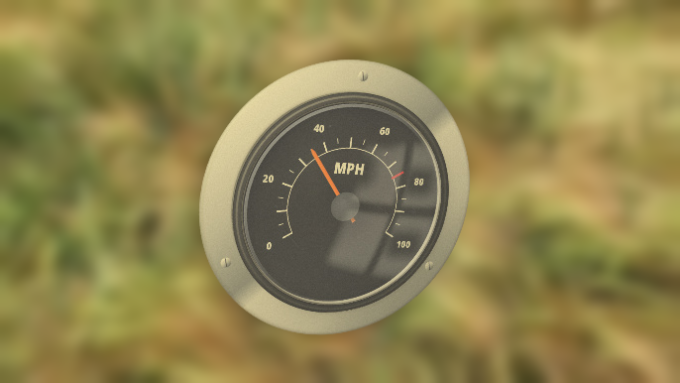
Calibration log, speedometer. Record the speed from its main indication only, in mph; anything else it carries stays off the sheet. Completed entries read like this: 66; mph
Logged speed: 35; mph
